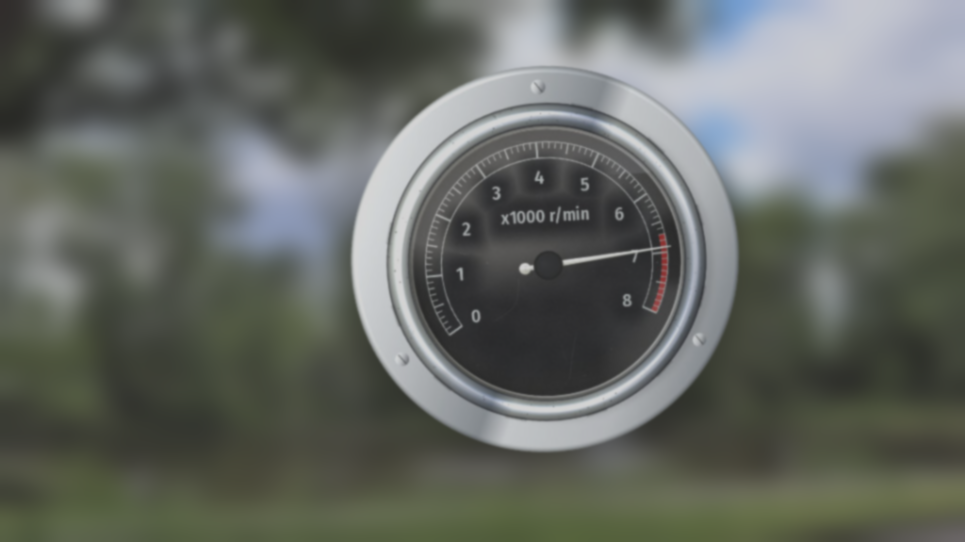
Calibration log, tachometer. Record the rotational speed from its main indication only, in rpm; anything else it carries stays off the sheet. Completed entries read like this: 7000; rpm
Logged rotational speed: 6900; rpm
